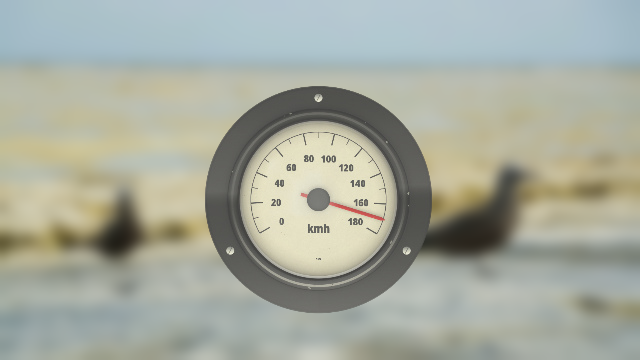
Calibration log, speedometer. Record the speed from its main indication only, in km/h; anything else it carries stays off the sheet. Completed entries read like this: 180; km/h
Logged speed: 170; km/h
